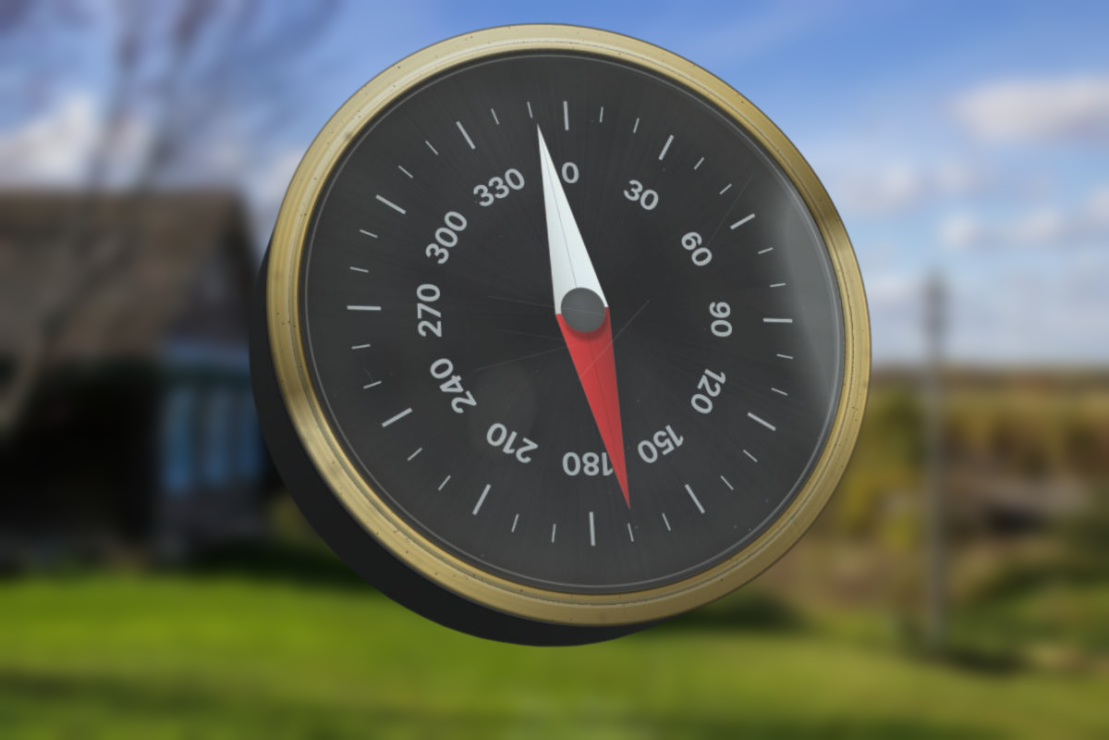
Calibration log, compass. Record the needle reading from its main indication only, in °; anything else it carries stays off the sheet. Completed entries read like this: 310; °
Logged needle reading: 170; °
